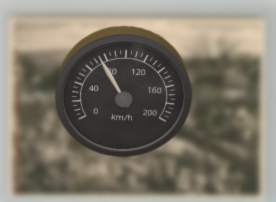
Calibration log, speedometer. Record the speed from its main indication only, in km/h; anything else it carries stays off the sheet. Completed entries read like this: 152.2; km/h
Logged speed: 75; km/h
